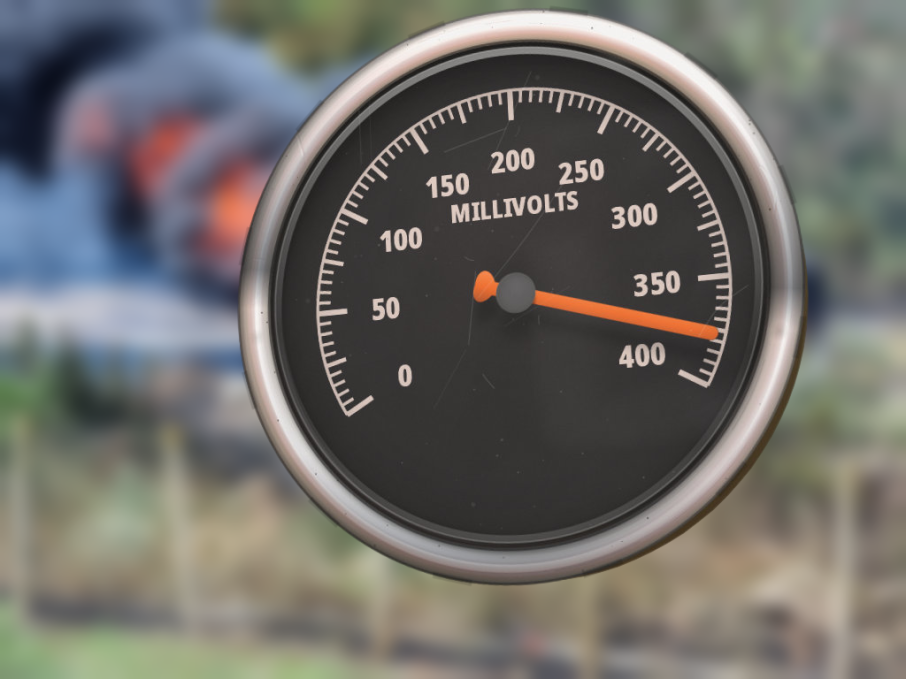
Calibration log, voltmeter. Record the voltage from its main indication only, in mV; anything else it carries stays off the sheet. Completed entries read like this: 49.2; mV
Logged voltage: 377.5; mV
